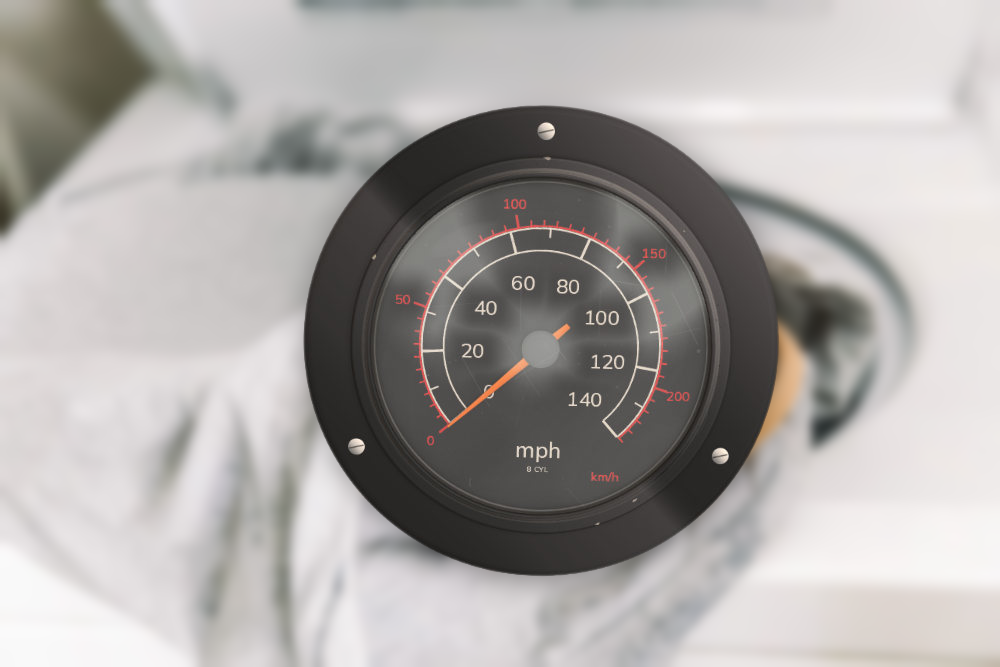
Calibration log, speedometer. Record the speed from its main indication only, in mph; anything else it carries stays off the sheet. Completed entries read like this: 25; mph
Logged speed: 0; mph
